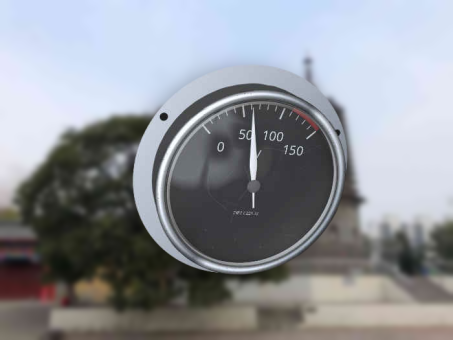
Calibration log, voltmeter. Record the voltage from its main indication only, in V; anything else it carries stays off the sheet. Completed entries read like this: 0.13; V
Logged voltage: 60; V
